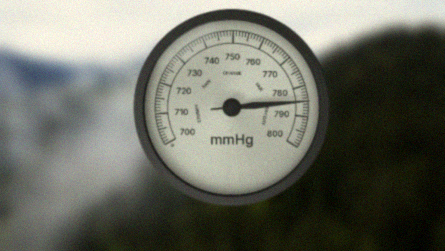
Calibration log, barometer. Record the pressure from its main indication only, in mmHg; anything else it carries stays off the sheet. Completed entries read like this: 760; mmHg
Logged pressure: 785; mmHg
